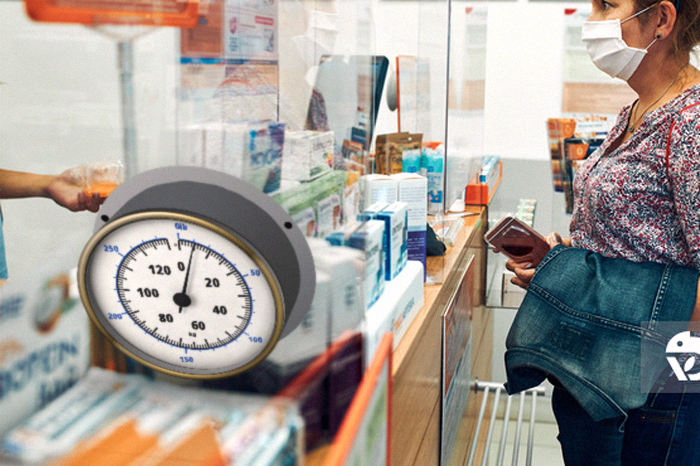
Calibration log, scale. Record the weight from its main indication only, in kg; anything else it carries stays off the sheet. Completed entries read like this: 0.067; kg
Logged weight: 5; kg
